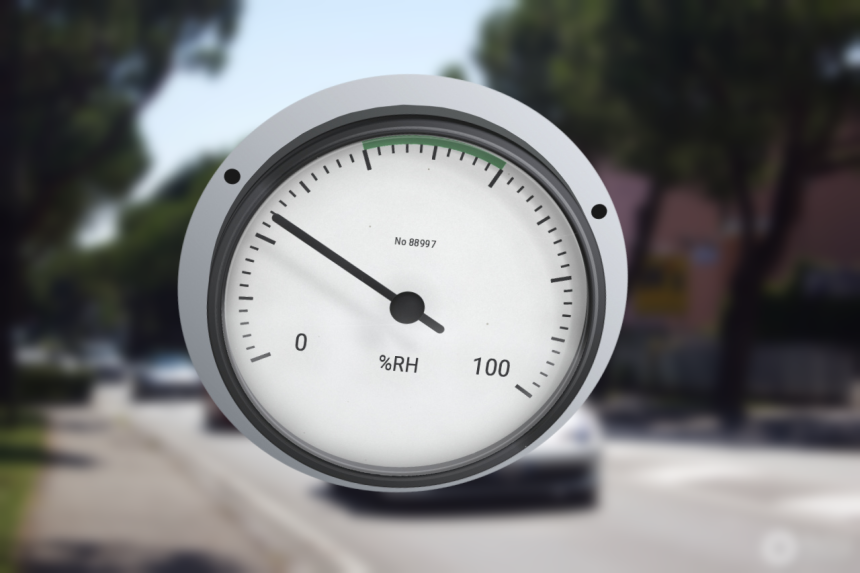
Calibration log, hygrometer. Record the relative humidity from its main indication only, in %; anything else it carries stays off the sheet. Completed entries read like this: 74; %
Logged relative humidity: 24; %
